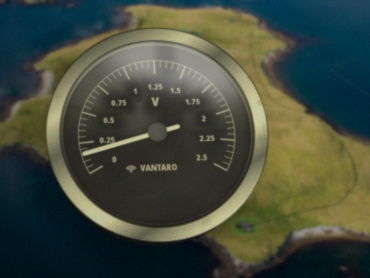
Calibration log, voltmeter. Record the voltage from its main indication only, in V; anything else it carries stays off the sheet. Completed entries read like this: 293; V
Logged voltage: 0.15; V
